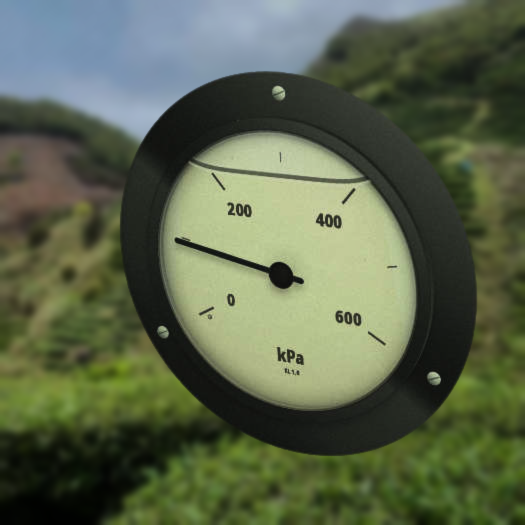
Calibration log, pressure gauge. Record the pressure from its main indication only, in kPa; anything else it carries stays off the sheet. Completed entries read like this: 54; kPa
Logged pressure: 100; kPa
